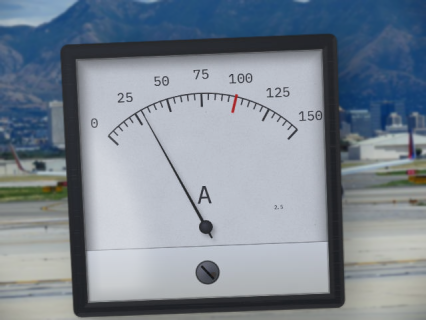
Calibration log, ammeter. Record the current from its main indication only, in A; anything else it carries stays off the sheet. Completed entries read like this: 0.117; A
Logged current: 30; A
